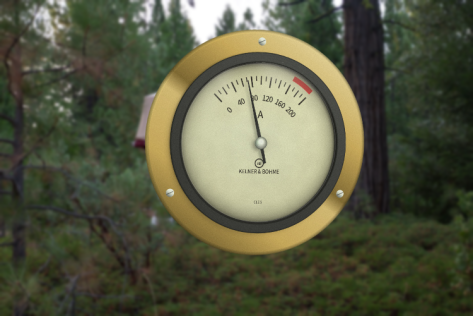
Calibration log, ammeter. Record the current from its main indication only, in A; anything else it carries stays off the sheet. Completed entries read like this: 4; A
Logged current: 70; A
